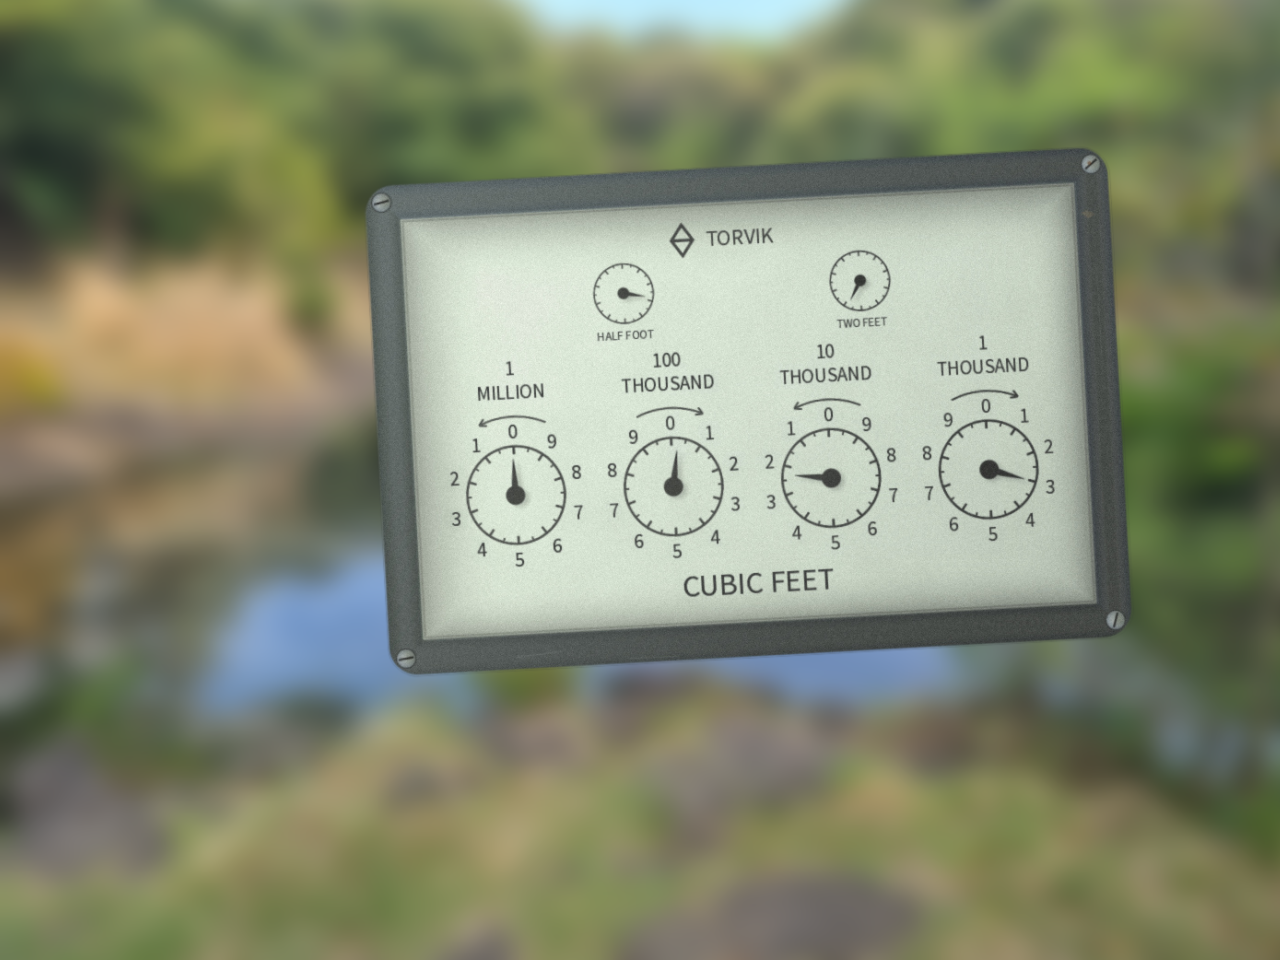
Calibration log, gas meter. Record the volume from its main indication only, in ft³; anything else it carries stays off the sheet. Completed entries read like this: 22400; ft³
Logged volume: 2300; ft³
